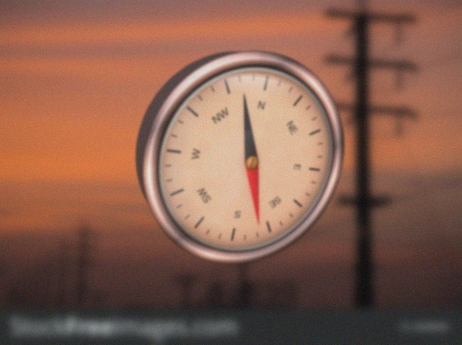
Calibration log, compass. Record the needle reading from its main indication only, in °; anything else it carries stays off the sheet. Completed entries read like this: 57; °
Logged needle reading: 160; °
